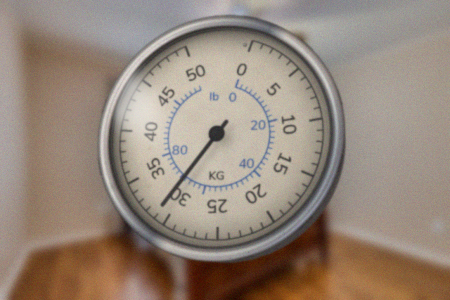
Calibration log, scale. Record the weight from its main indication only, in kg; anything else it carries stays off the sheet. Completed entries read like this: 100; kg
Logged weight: 31; kg
